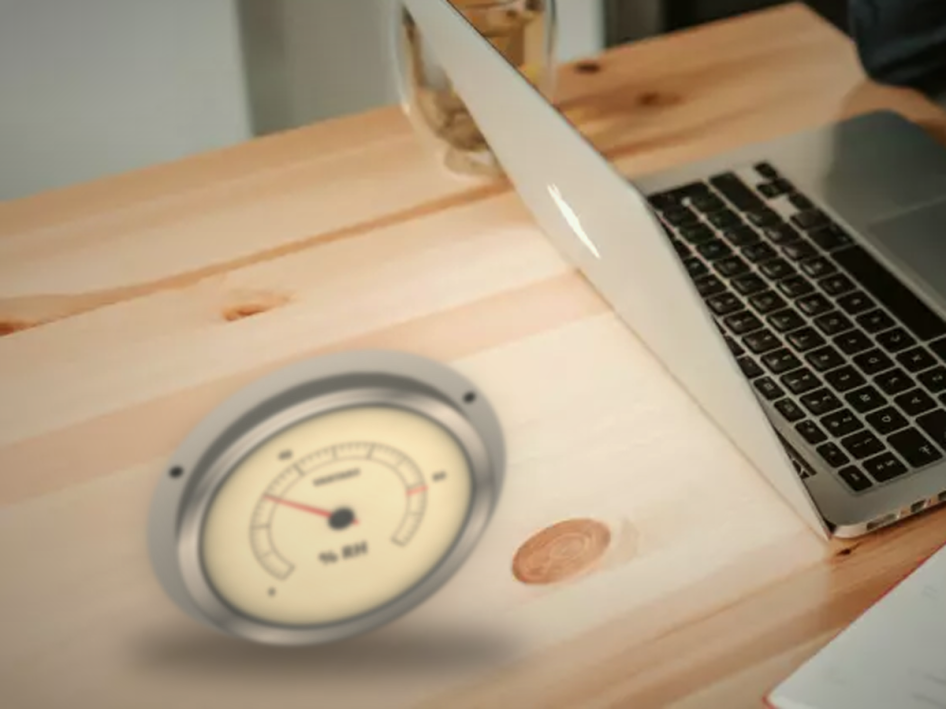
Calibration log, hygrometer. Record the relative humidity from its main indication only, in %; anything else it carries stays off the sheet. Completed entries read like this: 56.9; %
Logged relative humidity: 30; %
